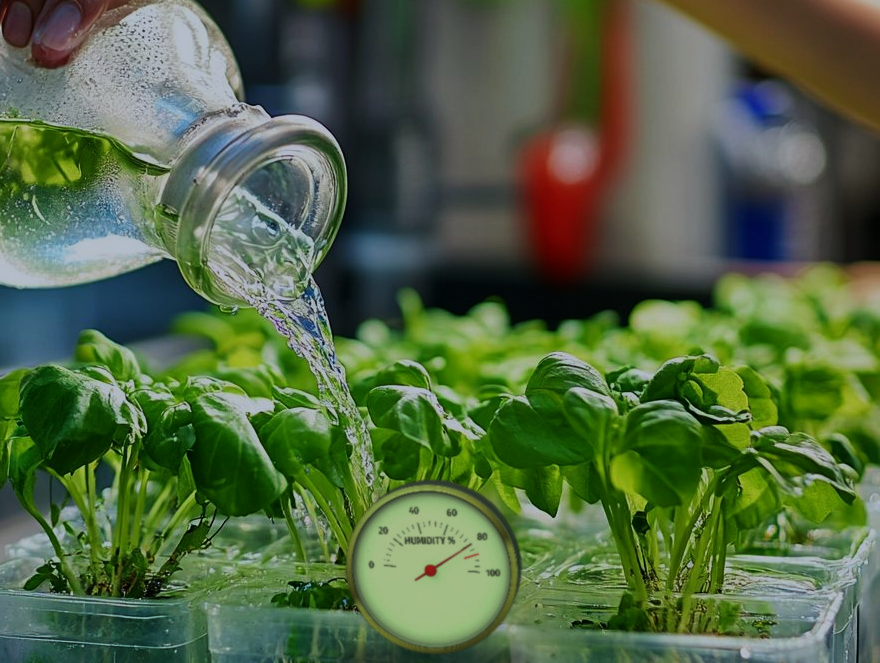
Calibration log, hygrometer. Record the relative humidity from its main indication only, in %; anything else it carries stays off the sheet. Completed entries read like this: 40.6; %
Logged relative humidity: 80; %
